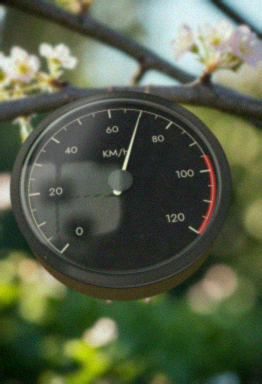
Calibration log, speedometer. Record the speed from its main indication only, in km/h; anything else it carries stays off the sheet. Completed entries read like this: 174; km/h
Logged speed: 70; km/h
